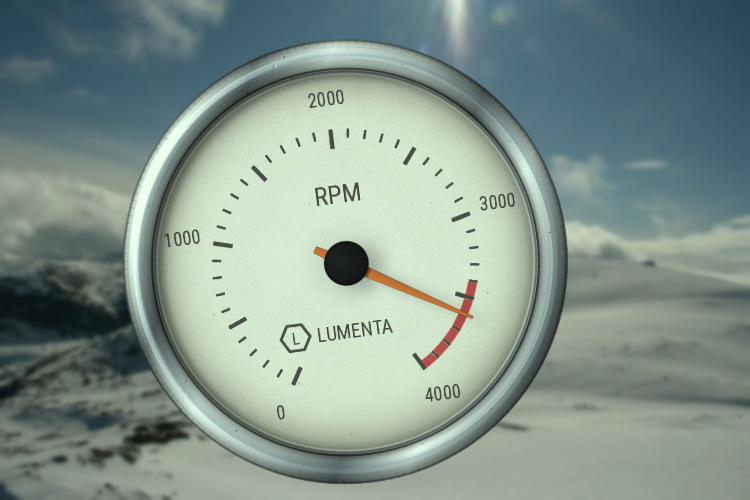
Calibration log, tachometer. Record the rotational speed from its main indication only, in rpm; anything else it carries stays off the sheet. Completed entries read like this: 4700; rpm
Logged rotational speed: 3600; rpm
